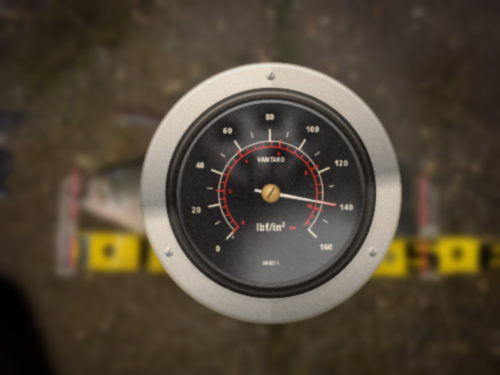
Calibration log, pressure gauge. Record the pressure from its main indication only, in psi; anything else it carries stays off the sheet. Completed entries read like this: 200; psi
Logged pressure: 140; psi
